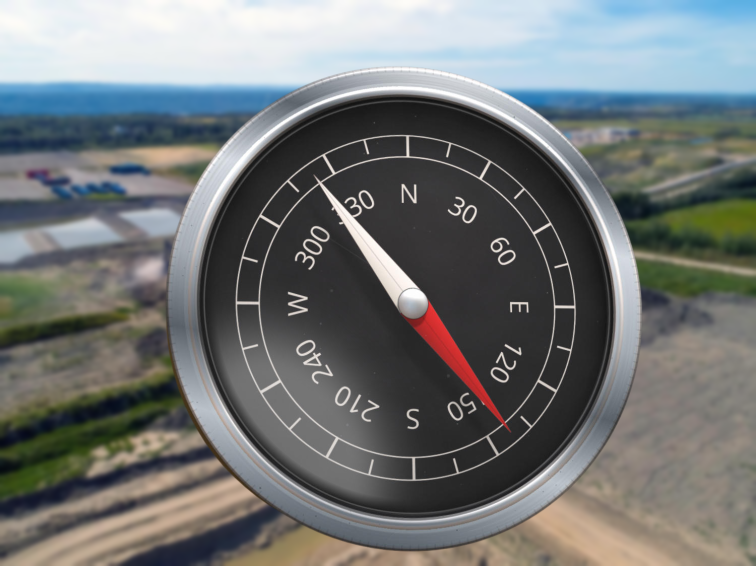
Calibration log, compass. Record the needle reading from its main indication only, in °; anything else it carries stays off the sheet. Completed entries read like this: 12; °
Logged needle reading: 142.5; °
